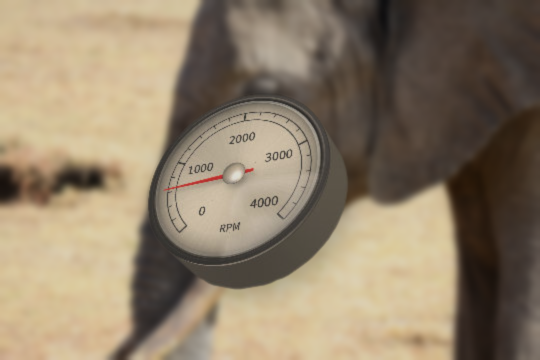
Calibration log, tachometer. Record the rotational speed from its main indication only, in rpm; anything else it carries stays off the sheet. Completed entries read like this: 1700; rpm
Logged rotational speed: 600; rpm
